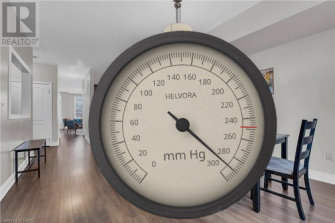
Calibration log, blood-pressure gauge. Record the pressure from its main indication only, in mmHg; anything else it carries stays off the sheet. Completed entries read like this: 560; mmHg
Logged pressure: 290; mmHg
